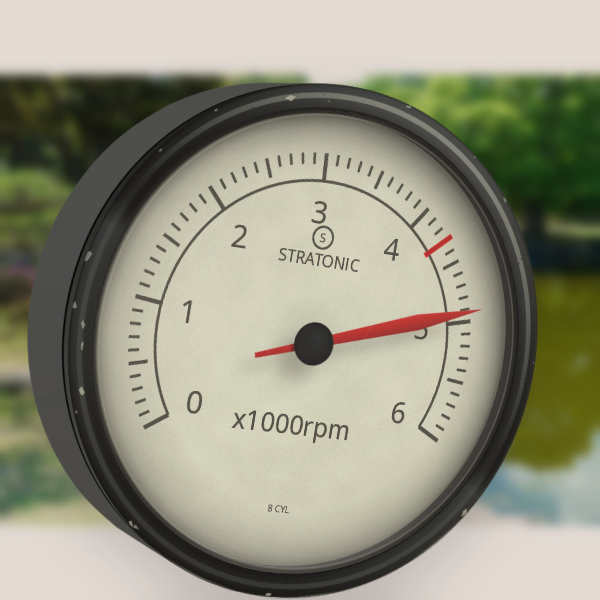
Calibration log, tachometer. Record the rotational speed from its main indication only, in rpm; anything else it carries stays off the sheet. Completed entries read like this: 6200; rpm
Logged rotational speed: 4900; rpm
